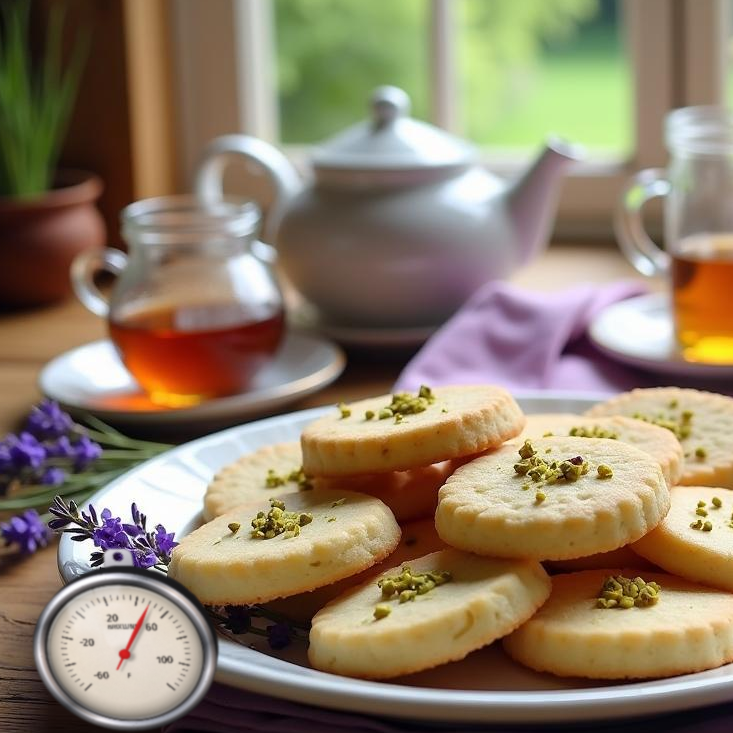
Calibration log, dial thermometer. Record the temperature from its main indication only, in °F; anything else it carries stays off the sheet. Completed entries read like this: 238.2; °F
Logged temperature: 48; °F
